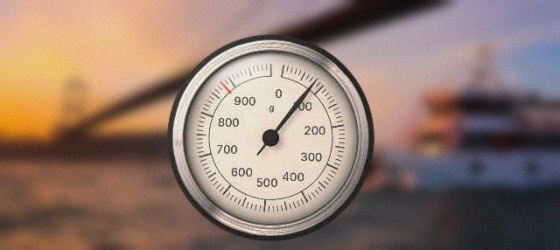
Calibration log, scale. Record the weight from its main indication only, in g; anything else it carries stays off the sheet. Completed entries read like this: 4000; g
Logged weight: 80; g
